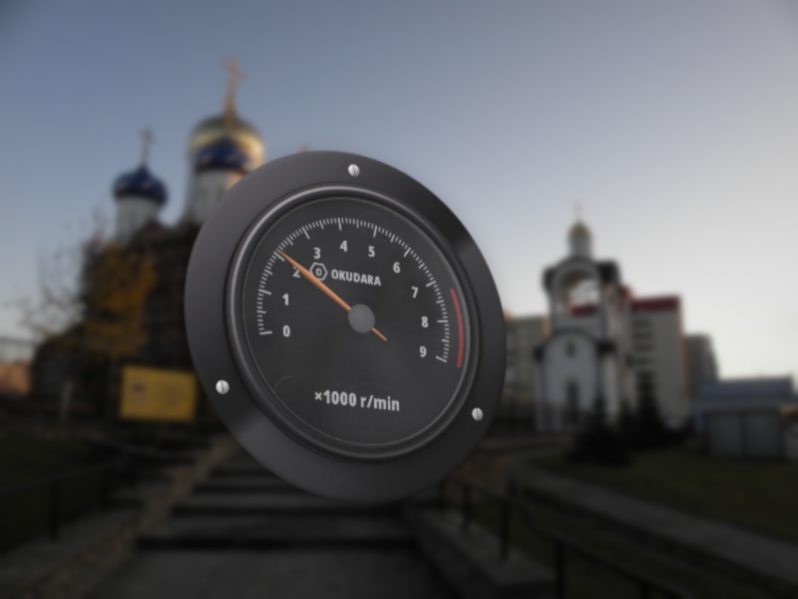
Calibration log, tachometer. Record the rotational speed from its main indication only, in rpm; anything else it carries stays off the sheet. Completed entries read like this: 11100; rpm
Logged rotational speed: 2000; rpm
